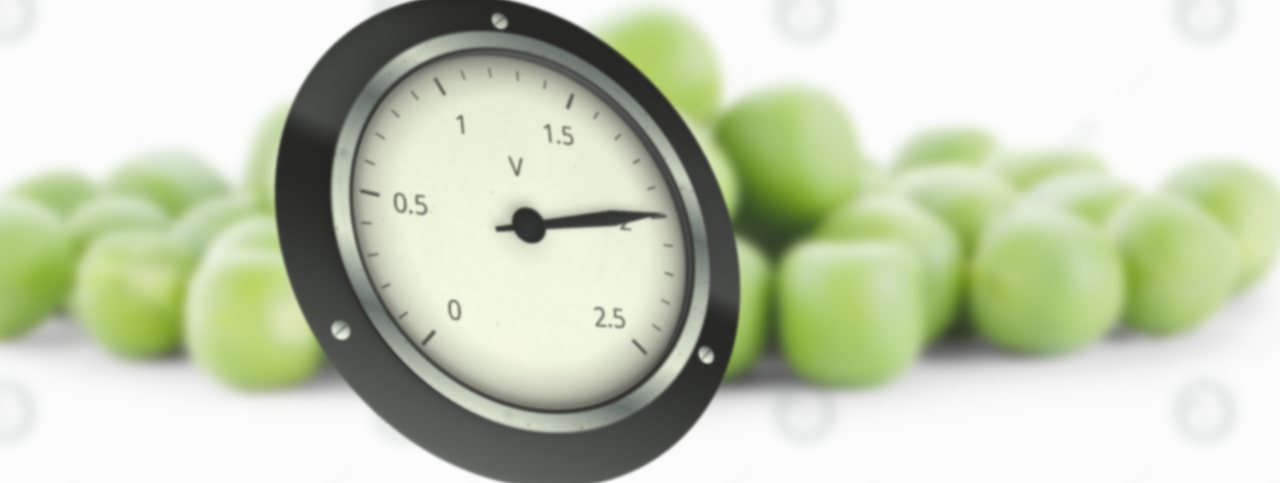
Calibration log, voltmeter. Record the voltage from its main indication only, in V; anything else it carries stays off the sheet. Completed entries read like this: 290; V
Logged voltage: 2; V
